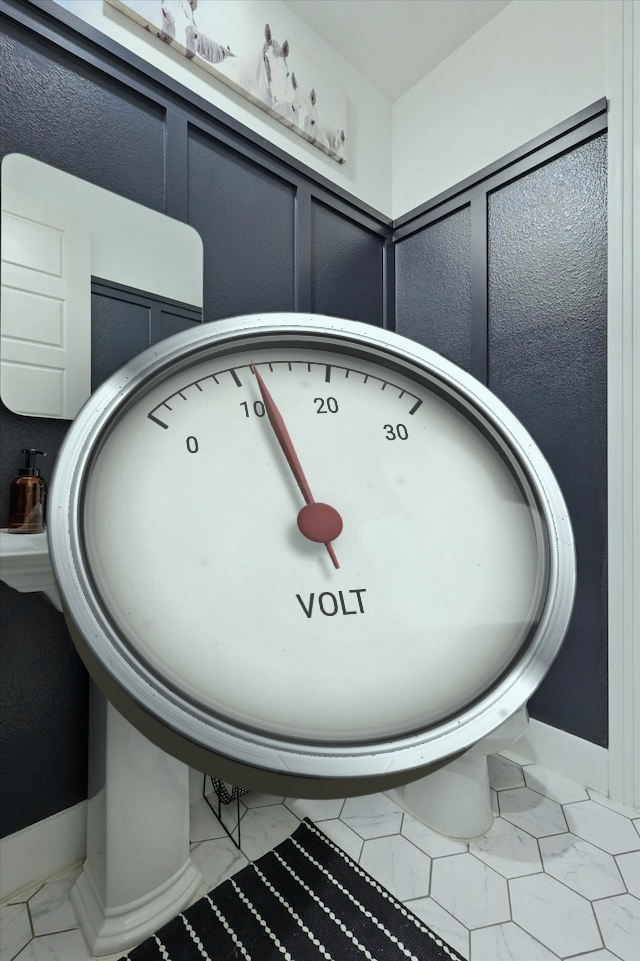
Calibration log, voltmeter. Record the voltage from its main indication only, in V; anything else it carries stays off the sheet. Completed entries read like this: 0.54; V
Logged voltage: 12; V
